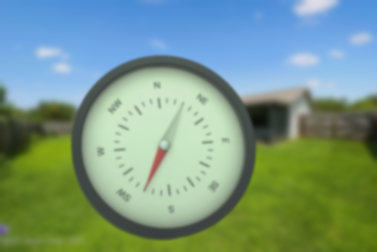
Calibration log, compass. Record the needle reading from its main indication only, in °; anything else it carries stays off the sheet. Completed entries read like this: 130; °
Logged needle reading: 210; °
